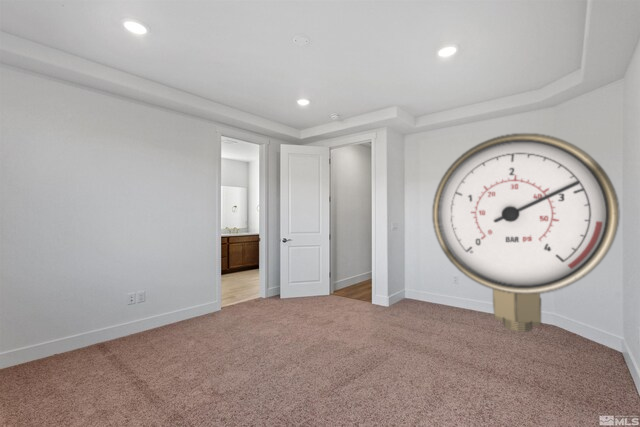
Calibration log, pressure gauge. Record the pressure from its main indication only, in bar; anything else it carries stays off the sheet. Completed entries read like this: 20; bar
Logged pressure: 2.9; bar
